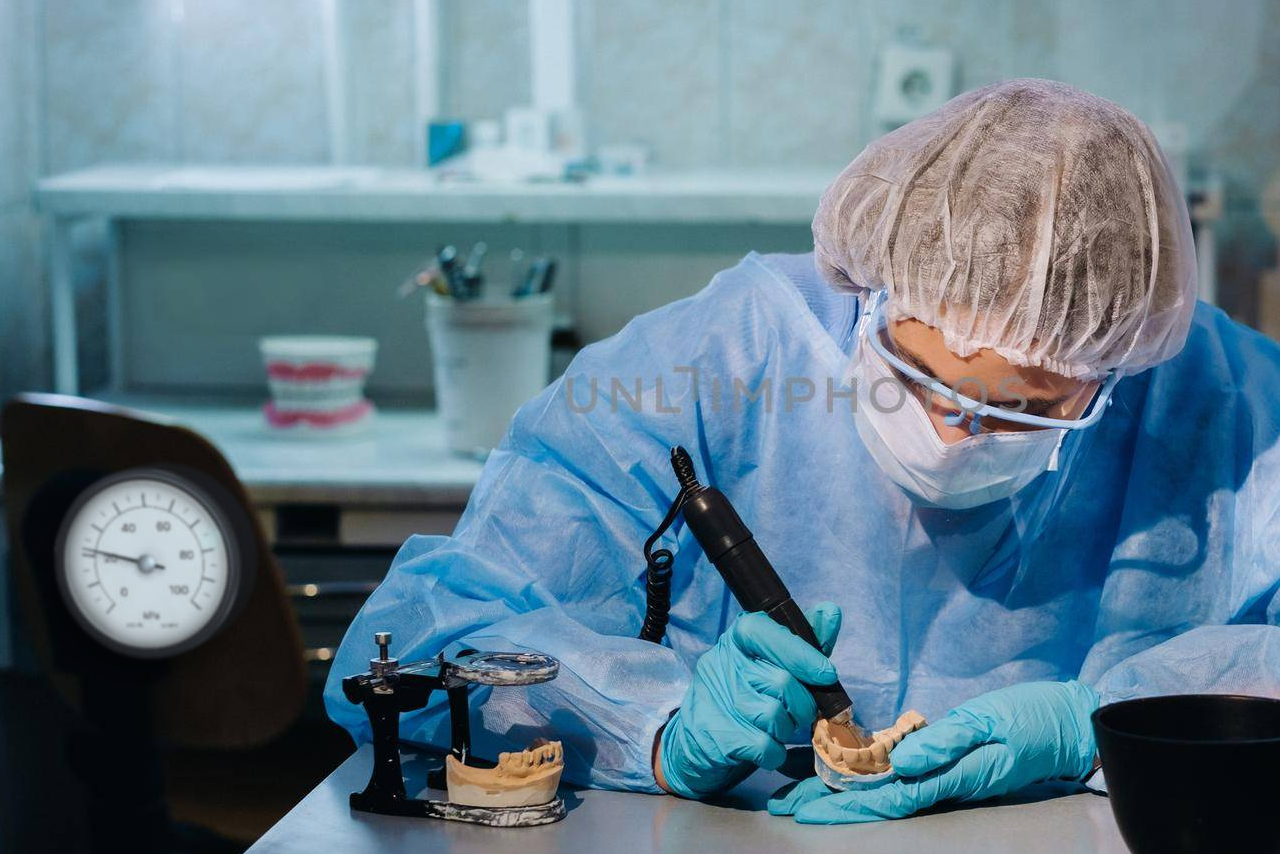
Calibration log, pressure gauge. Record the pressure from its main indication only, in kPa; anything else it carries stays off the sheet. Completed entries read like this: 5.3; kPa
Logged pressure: 22.5; kPa
